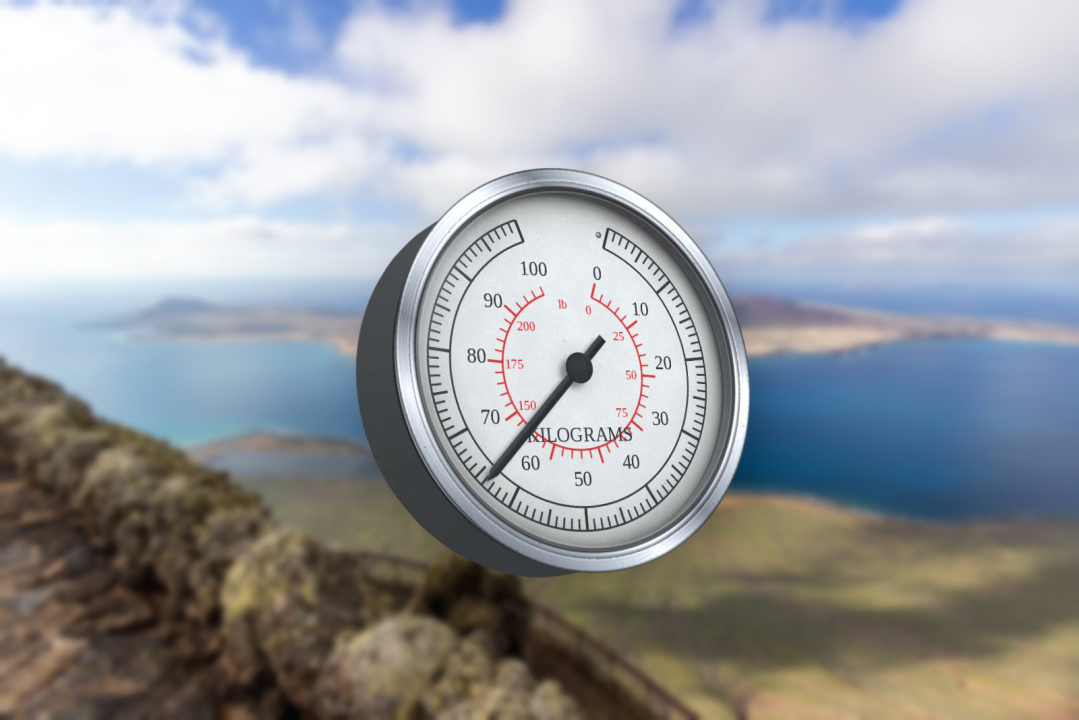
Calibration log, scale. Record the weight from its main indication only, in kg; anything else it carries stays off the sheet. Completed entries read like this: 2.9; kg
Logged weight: 64; kg
